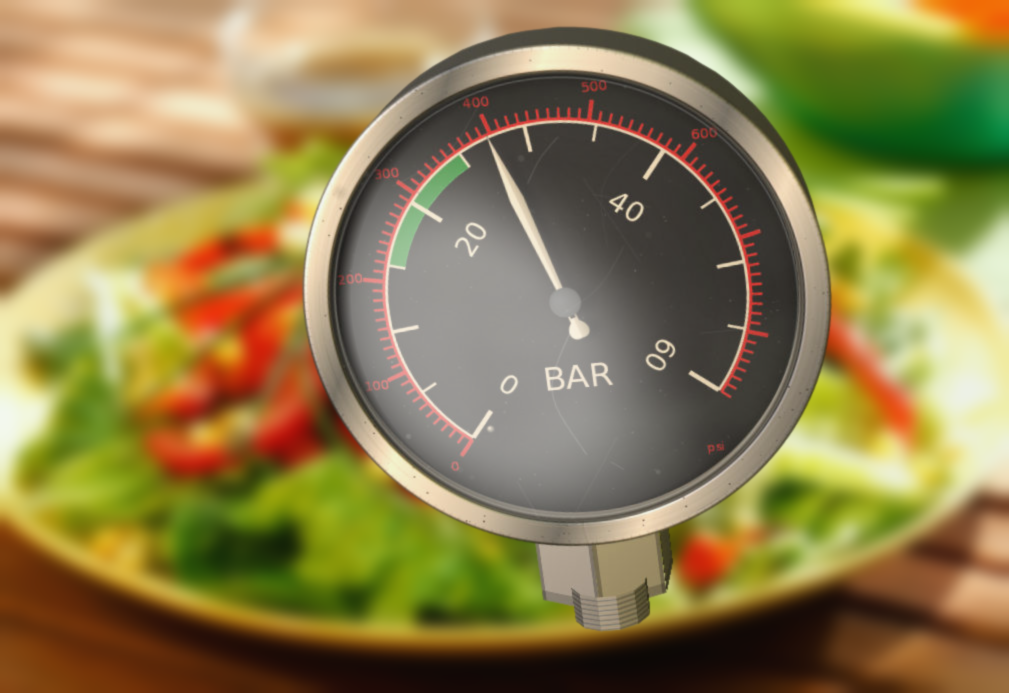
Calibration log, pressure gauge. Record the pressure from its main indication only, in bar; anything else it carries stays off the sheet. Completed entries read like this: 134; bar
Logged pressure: 27.5; bar
